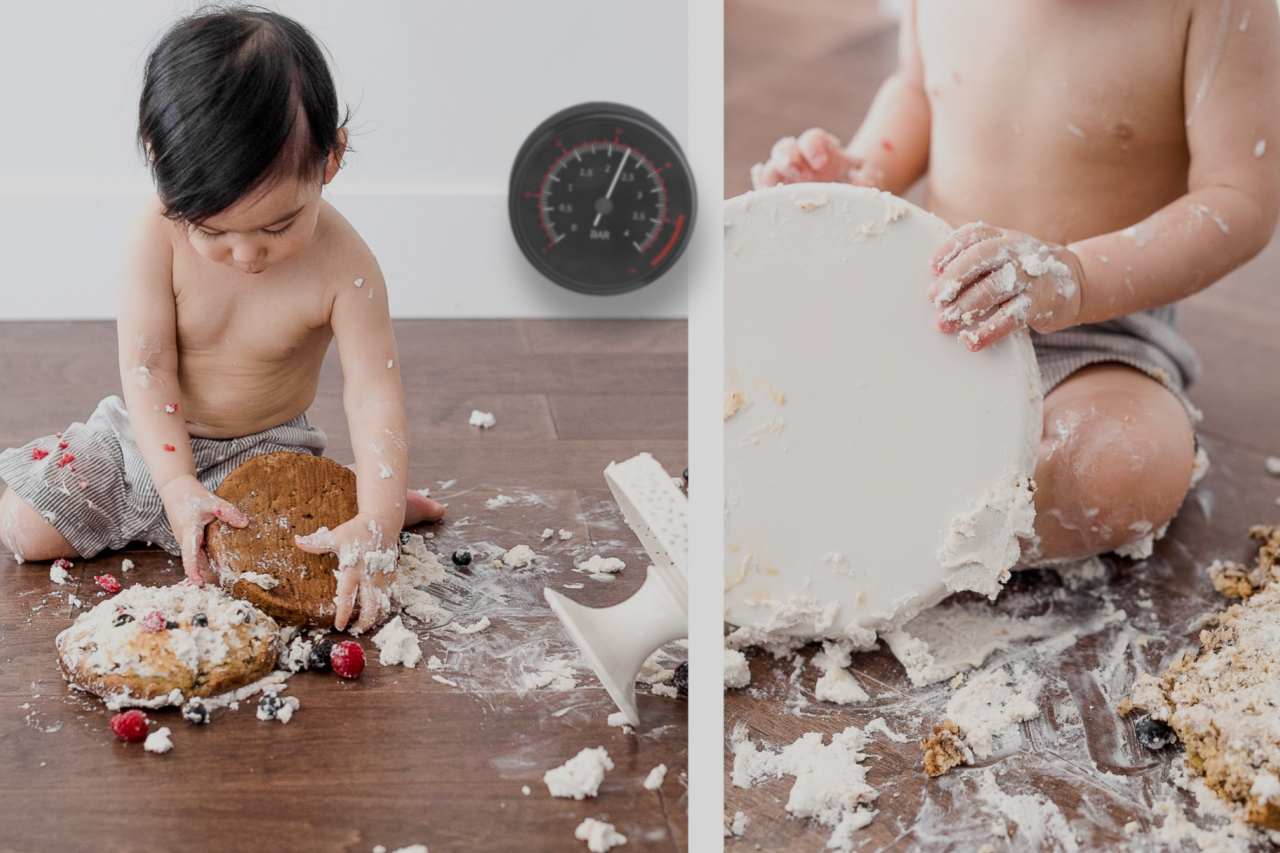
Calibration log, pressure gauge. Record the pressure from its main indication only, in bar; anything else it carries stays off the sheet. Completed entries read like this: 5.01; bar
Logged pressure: 2.25; bar
